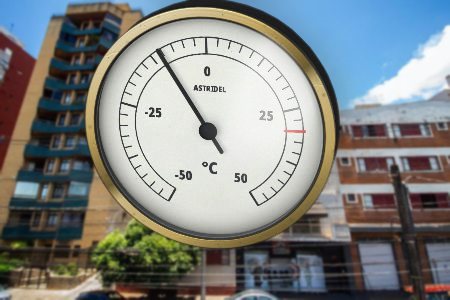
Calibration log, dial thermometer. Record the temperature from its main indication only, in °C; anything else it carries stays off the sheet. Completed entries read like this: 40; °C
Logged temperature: -10; °C
